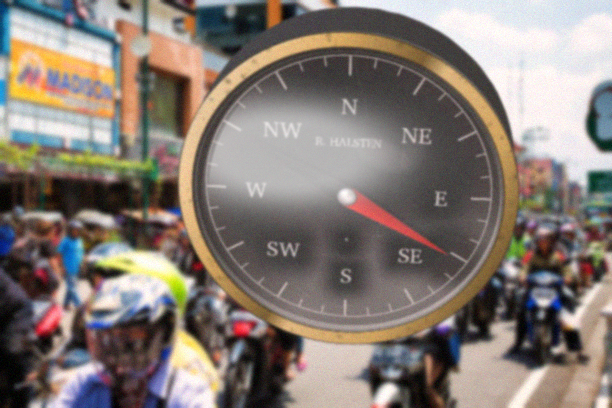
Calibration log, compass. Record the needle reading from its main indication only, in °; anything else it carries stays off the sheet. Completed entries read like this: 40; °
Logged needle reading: 120; °
